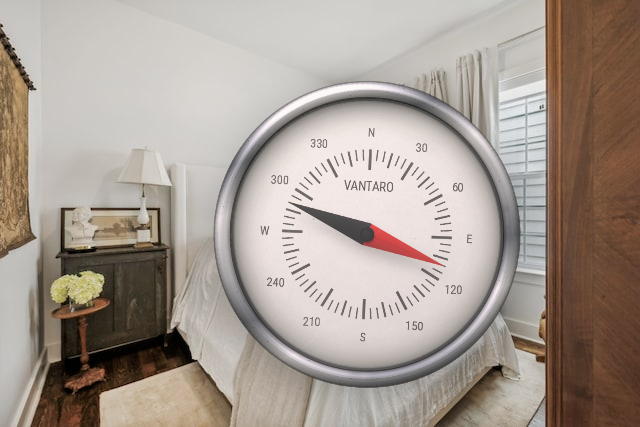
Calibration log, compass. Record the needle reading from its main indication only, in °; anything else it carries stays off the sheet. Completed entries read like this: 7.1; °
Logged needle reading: 110; °
